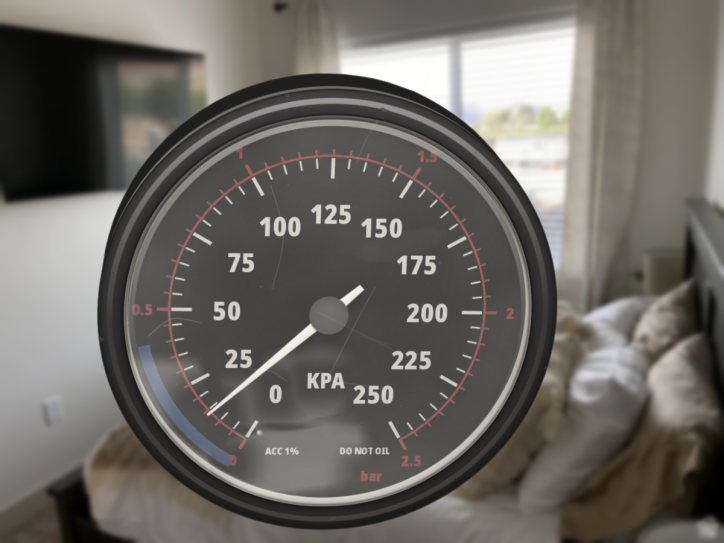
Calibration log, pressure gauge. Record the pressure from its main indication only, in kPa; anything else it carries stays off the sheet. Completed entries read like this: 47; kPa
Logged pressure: 15; kPa
